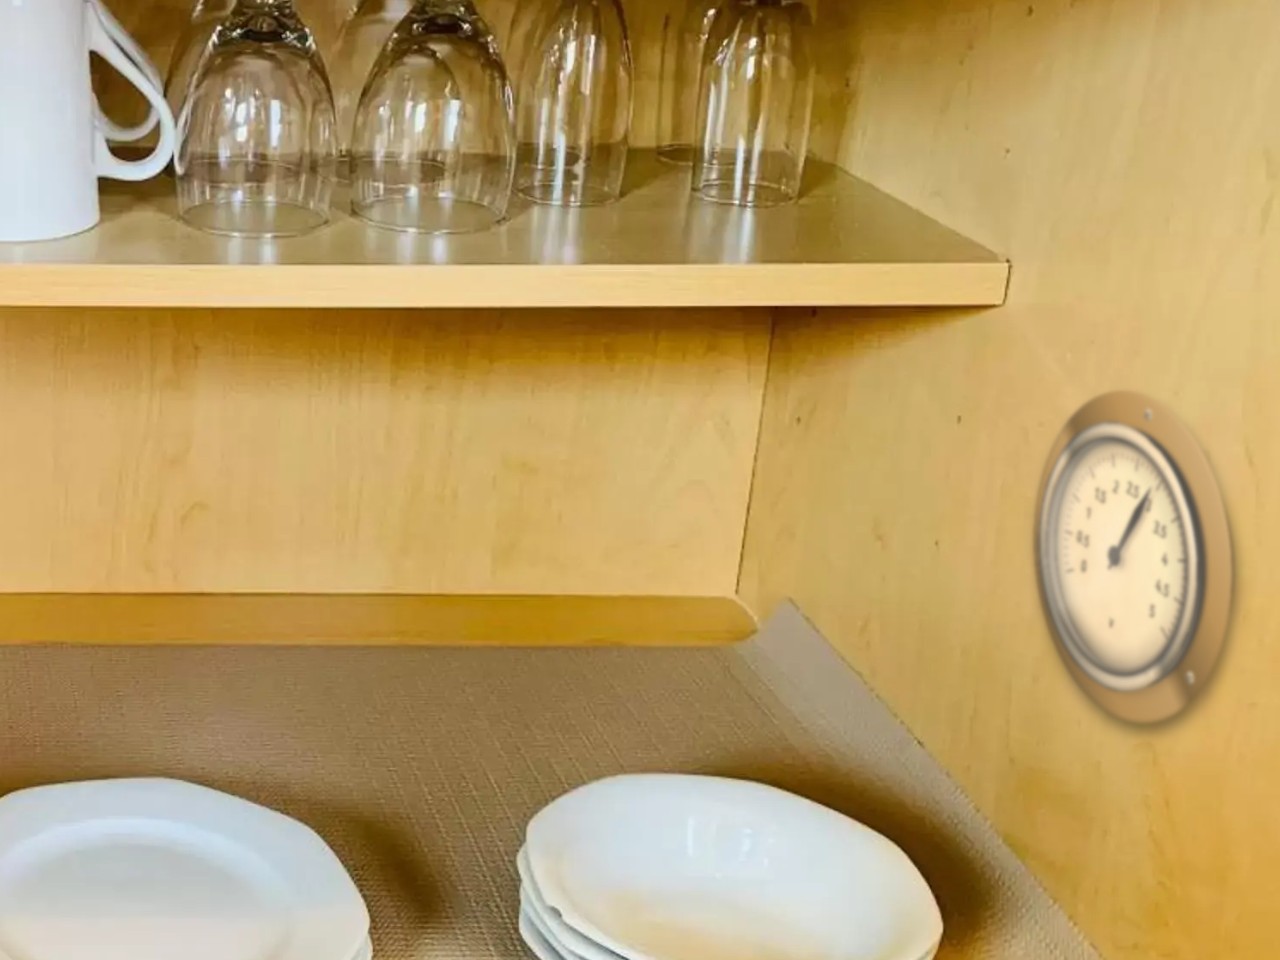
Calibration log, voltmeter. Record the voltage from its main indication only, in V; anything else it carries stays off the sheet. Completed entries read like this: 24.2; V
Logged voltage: 3; V
